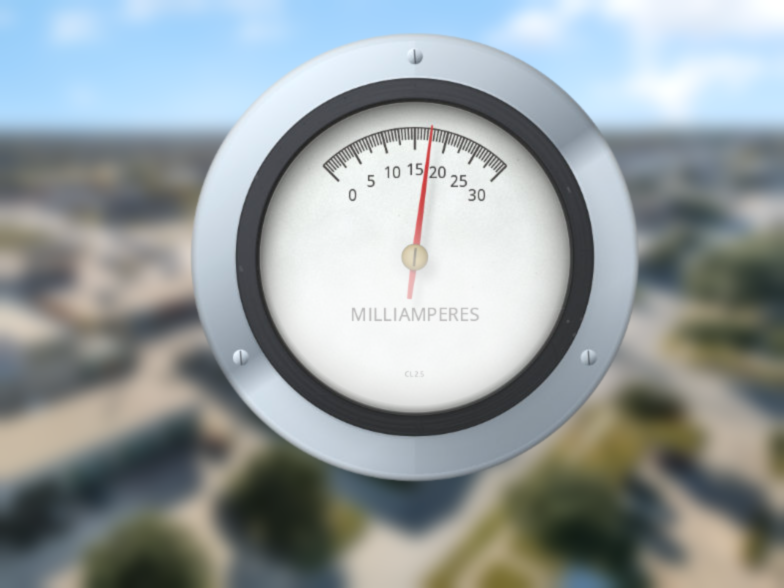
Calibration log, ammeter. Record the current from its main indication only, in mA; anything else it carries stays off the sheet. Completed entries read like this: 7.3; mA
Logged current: 17.5; mA
